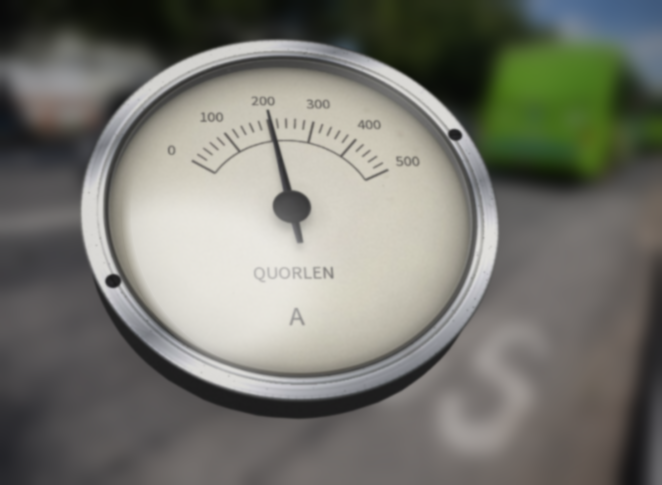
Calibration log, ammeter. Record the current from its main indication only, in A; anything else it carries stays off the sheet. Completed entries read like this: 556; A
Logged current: 200; A
